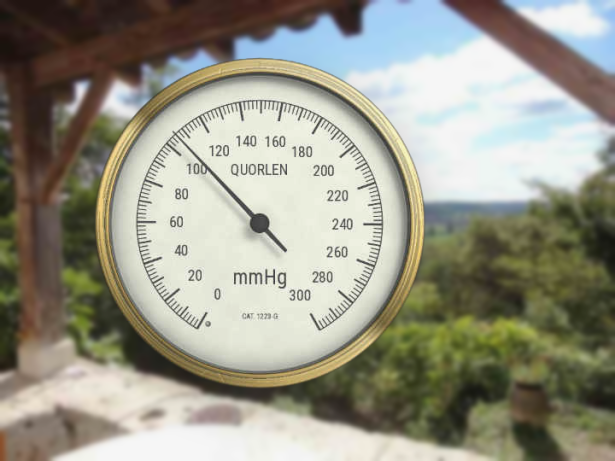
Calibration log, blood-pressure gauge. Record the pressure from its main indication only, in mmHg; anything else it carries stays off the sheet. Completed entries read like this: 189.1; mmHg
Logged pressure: 106; mmHg
